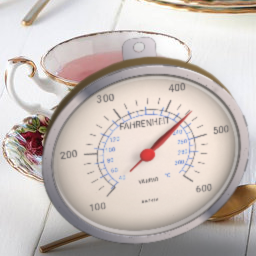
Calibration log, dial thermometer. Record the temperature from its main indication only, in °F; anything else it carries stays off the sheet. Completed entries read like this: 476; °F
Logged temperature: 440; °F
